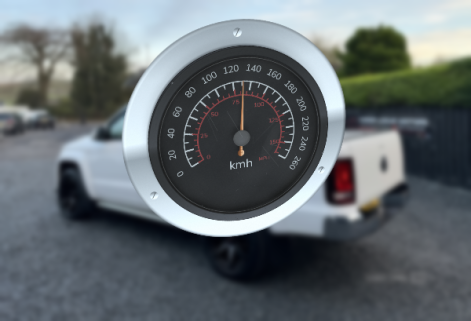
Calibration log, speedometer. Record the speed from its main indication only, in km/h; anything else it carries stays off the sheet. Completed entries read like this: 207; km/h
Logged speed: 130; km/h
